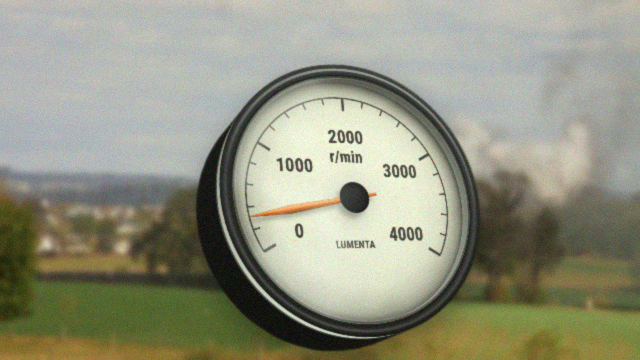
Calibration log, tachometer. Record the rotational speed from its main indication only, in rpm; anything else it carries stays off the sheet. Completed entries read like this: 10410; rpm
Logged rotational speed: 300; rpm
